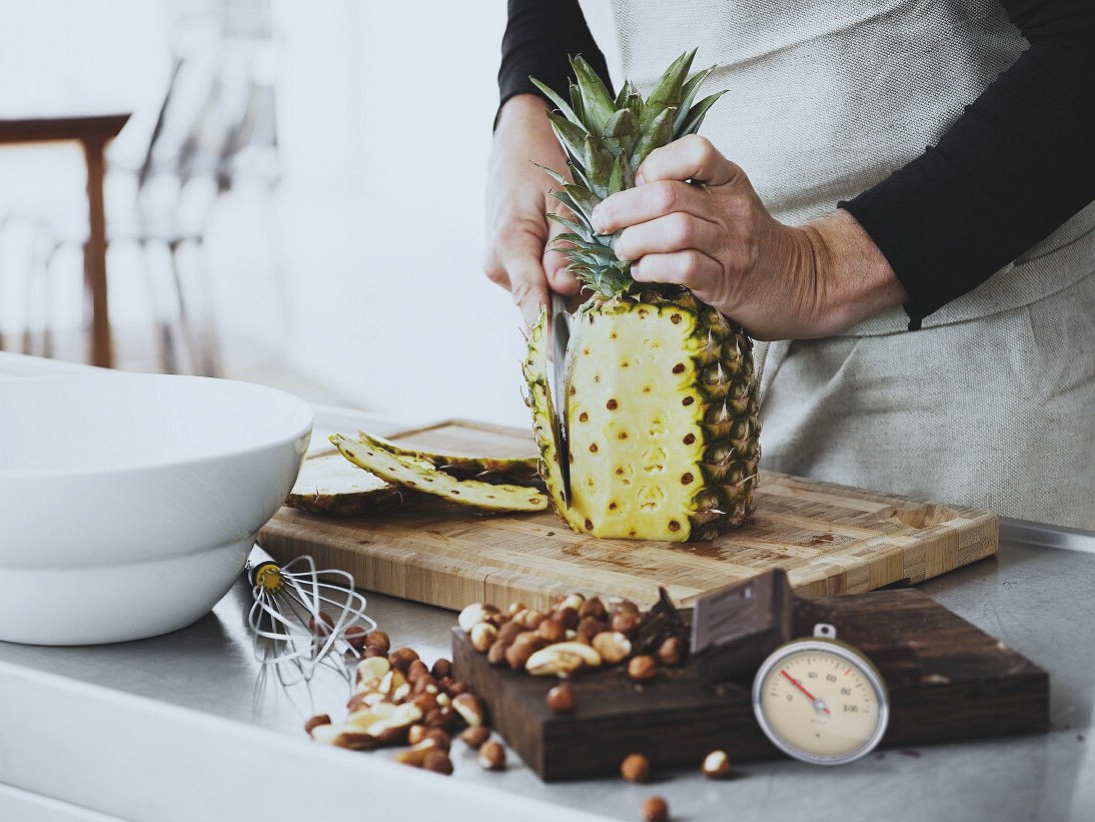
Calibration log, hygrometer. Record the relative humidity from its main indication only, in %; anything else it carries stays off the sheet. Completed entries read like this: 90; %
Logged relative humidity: 20; %
